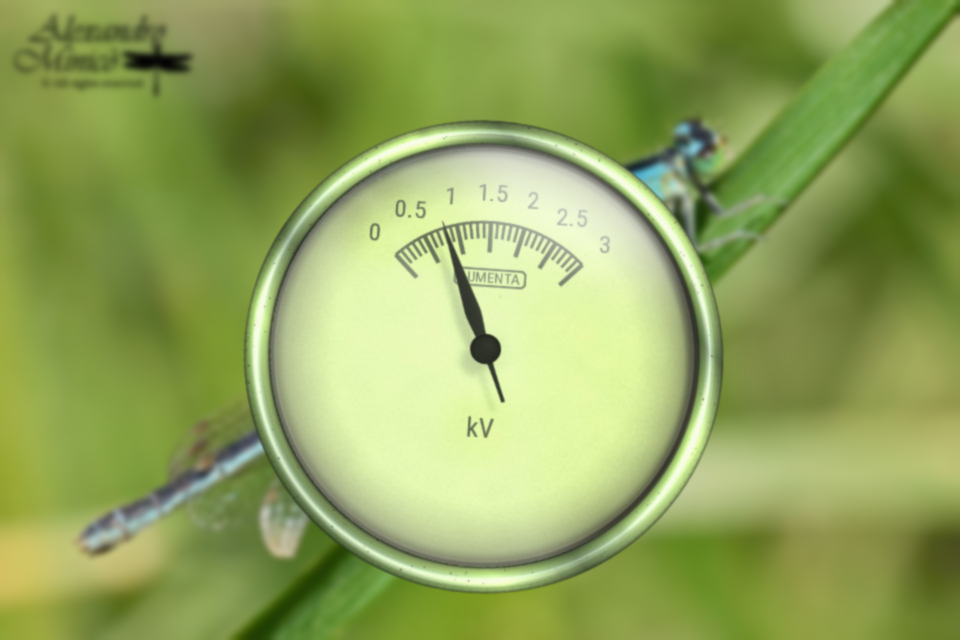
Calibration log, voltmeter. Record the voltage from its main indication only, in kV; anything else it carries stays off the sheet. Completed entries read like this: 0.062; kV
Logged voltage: 0.8; kV
